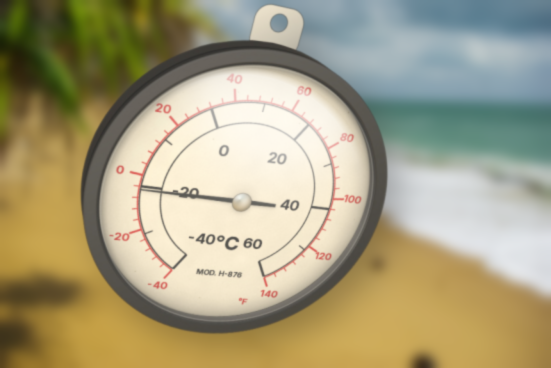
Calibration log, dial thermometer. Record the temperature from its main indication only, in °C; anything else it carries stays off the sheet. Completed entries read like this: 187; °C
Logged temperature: -20; °C
